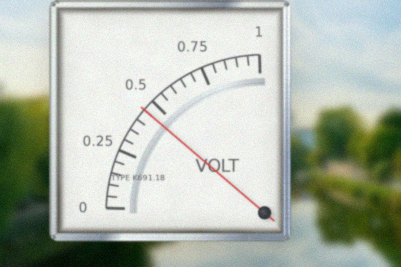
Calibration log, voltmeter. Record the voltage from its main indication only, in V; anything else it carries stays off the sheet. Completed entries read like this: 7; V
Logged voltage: 0.45; V
